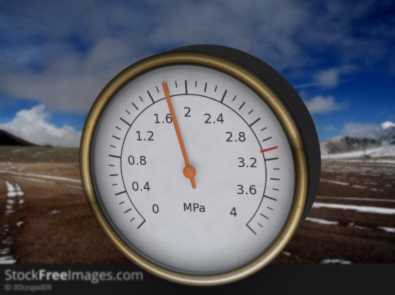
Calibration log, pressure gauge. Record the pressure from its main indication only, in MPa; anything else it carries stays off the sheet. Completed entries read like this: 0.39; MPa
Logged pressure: 1.8; MPa
